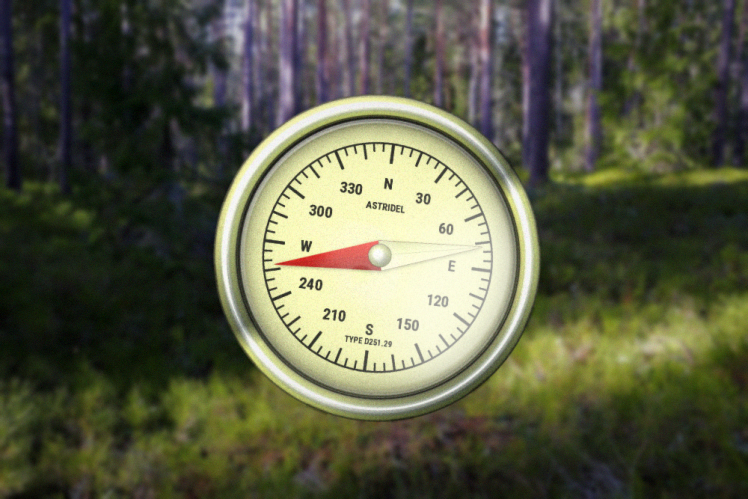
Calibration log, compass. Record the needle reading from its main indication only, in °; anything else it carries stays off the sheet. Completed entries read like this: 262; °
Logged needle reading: 257.5; °
